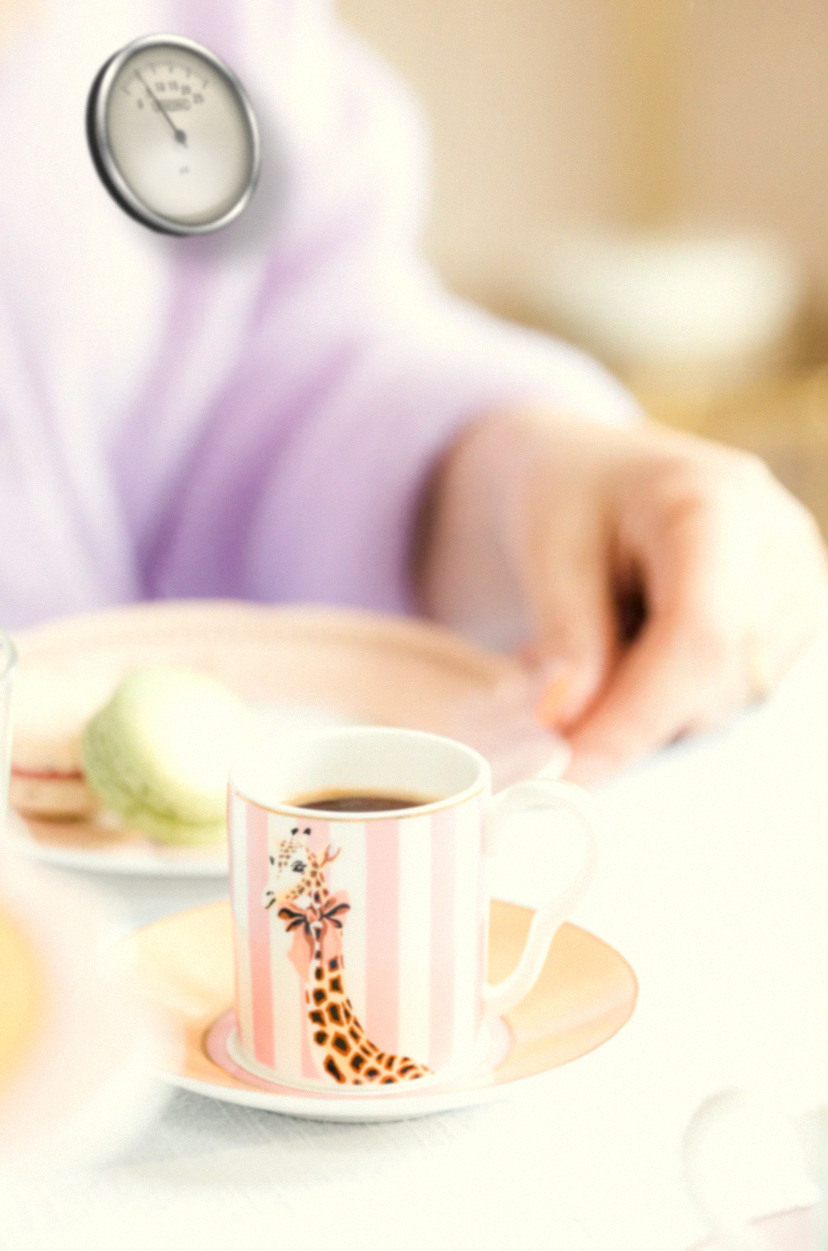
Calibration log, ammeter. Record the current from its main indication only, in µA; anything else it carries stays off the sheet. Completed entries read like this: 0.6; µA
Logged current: 5; µA
